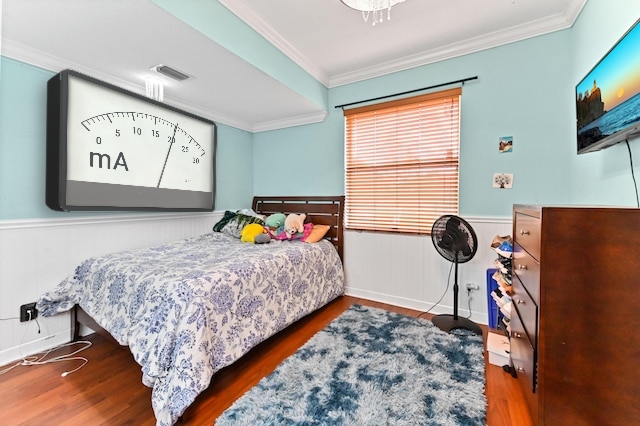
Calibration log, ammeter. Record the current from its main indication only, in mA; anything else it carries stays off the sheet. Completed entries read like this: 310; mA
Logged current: 20; mA
